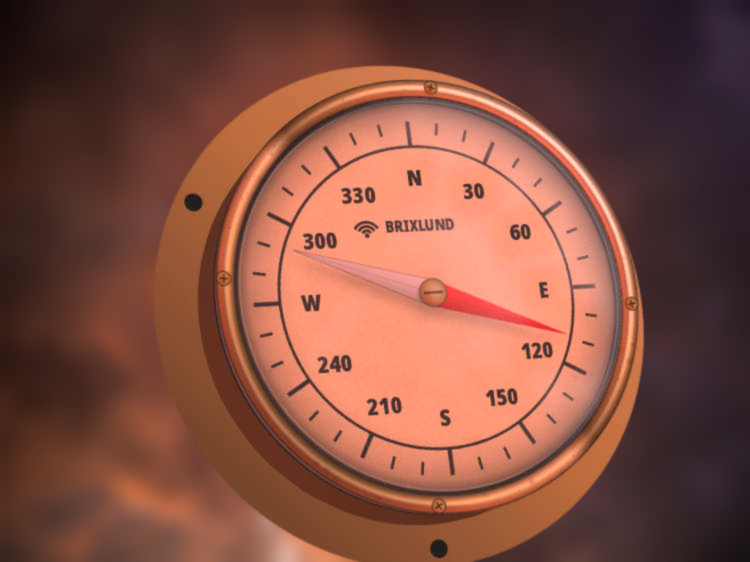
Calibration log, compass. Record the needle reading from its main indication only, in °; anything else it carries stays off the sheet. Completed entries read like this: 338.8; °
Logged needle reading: 110; °
